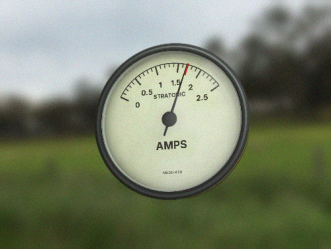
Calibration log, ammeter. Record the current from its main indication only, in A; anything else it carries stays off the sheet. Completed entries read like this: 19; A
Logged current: 1.7; A
